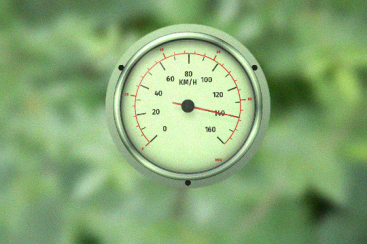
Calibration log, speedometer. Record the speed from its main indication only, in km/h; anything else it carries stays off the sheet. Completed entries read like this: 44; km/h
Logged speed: 140; km/h
